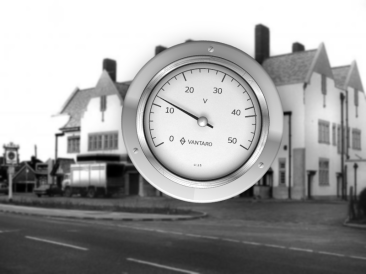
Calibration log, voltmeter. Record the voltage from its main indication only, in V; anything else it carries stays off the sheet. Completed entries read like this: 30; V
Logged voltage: 12; V
